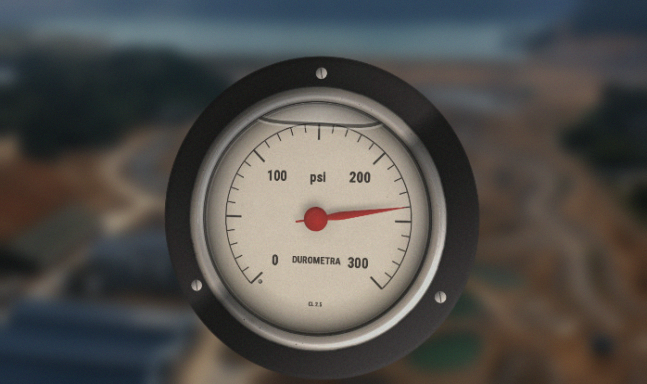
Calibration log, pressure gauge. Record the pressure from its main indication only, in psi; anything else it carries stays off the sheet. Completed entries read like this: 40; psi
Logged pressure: 240; psi
